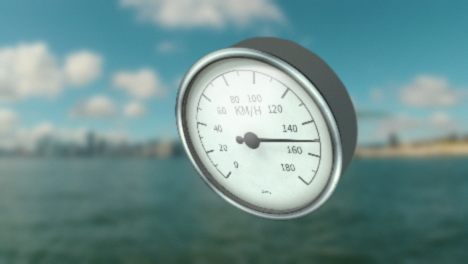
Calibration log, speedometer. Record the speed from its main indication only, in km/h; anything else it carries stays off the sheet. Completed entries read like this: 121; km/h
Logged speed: 150; km/h
